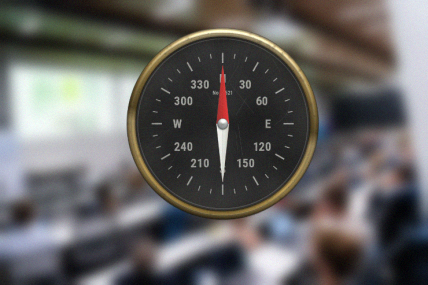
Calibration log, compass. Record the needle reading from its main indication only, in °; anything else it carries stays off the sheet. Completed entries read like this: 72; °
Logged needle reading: 0; °
